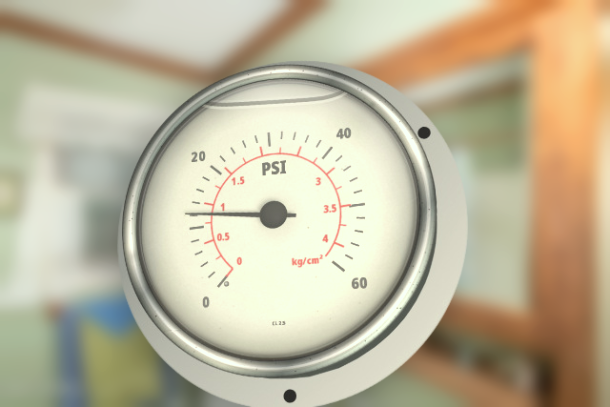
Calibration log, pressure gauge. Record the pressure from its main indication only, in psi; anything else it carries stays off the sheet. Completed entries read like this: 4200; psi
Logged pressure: 12; psi
